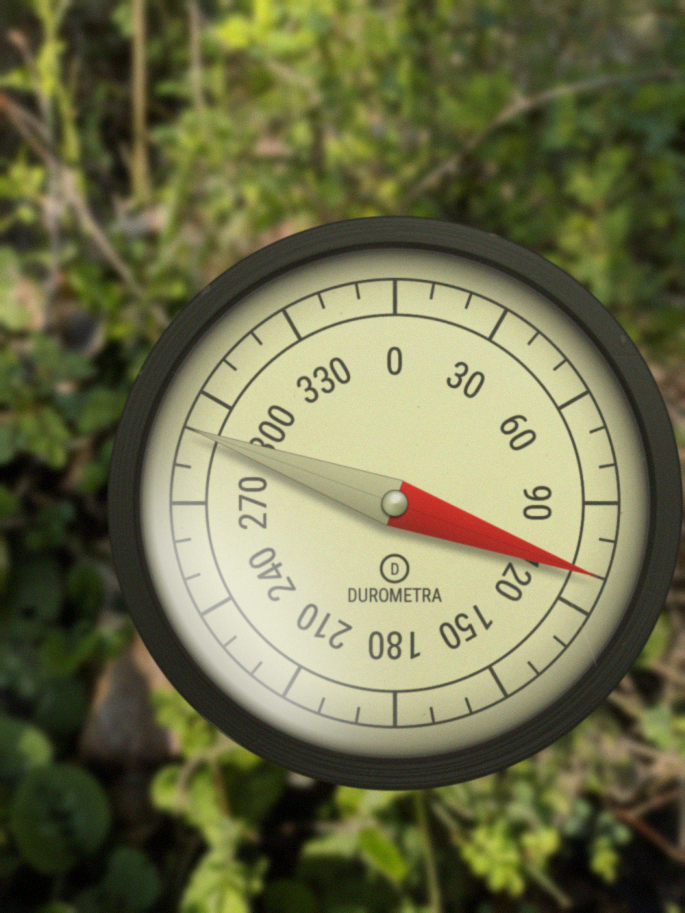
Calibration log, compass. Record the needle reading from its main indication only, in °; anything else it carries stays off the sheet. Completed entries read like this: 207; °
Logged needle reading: 110; °
